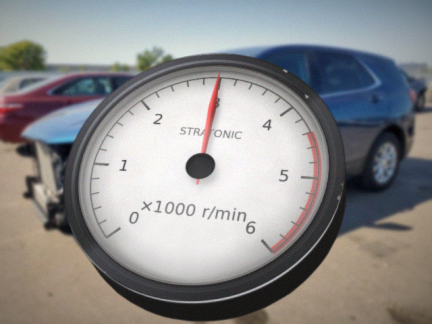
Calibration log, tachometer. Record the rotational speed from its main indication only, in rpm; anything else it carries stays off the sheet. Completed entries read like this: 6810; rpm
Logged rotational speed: 3000; rpm
